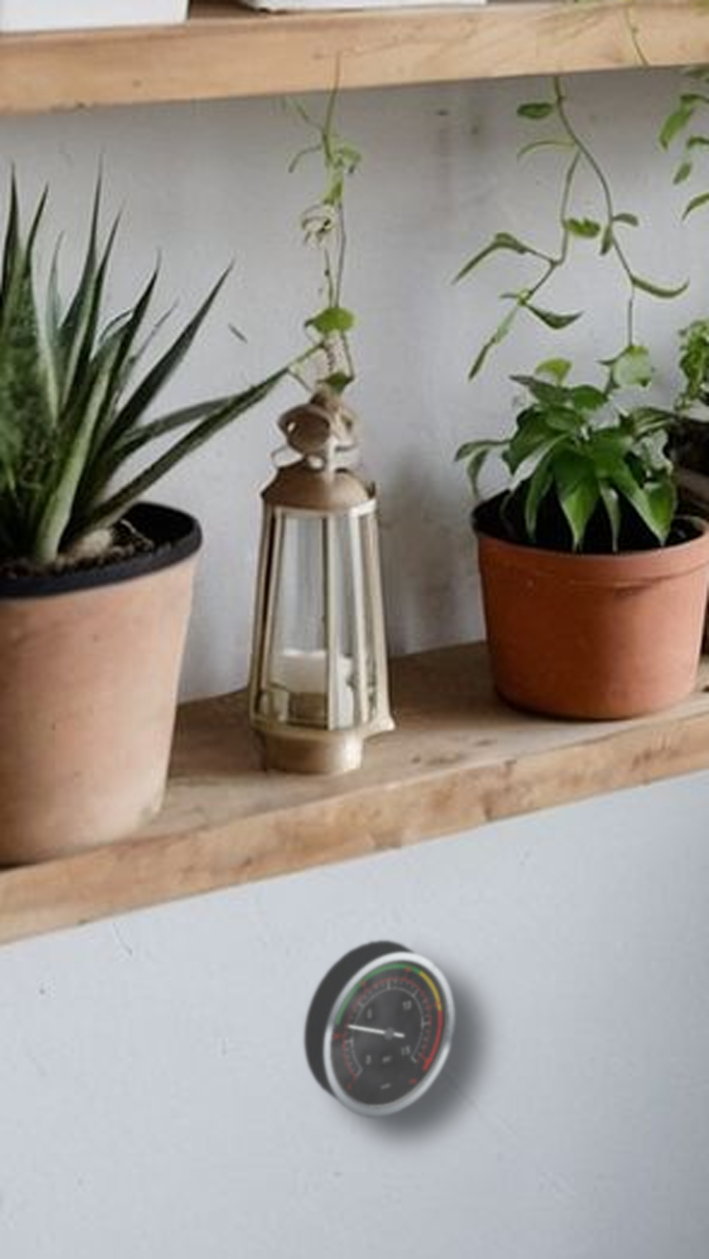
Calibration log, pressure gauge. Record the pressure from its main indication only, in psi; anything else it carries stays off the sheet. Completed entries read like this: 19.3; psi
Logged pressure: 3.5; psi
